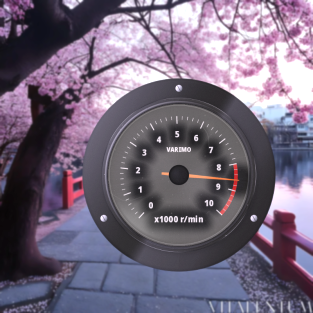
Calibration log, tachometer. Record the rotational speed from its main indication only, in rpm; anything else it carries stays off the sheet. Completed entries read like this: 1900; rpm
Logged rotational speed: 8600; rpm
